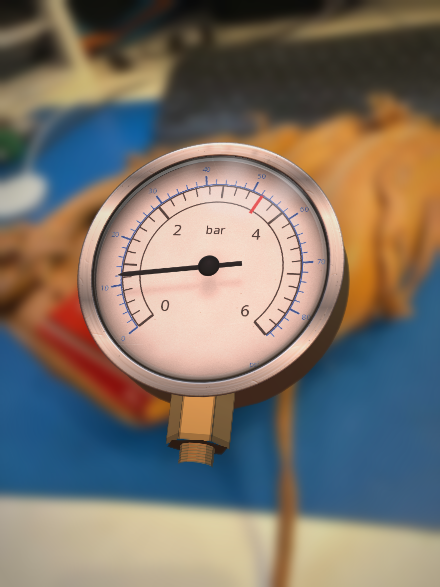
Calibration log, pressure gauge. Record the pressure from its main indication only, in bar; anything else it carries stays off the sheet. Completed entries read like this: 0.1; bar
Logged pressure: 0.8; bar
